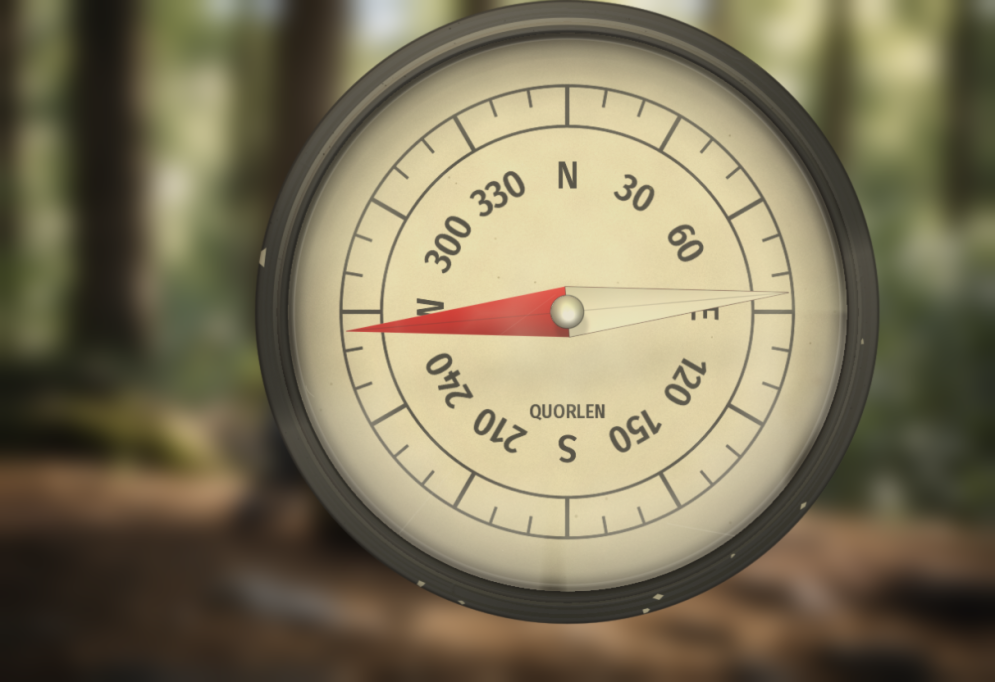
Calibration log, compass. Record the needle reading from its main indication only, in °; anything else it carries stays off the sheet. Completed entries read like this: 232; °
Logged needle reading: 265; °
